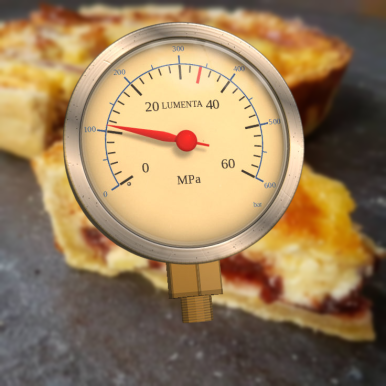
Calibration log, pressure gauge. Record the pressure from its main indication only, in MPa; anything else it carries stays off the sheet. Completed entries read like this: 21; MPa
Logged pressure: 11; MPa
